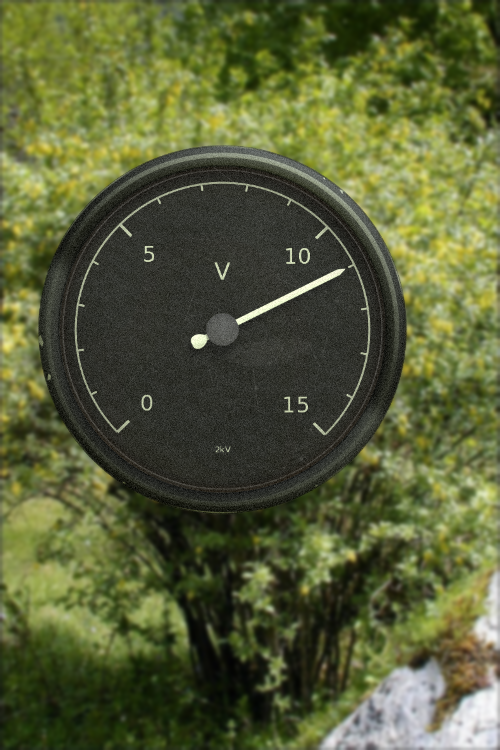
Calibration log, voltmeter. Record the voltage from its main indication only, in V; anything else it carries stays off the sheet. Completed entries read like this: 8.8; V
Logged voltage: 11; V
